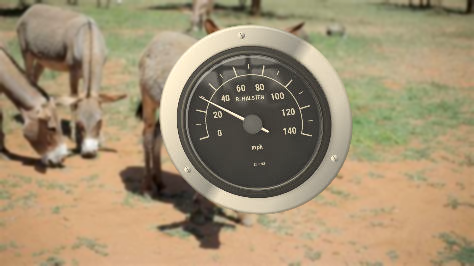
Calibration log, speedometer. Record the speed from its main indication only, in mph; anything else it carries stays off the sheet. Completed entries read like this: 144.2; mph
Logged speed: 30; mph
